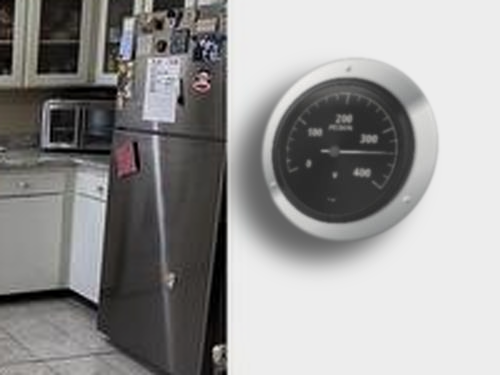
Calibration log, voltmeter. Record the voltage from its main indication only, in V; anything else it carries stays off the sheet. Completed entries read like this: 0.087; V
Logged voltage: 340; V
